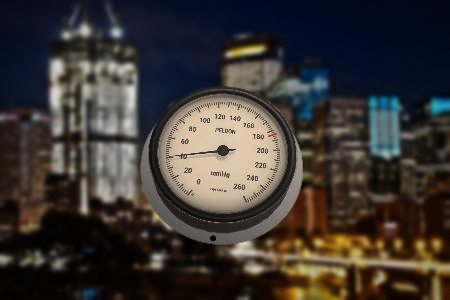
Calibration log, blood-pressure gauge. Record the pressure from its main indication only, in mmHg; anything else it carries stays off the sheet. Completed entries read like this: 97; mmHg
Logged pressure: 40; mmHg
